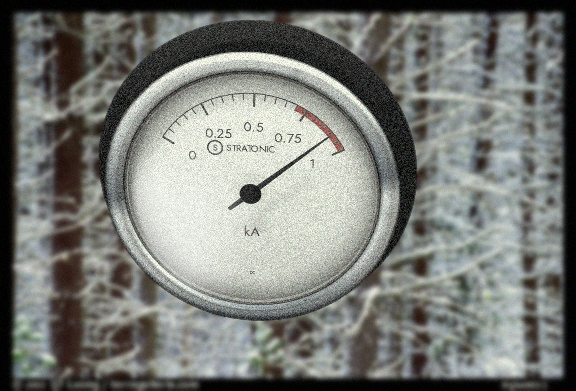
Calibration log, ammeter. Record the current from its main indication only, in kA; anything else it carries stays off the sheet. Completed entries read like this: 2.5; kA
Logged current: 0.9; kA
